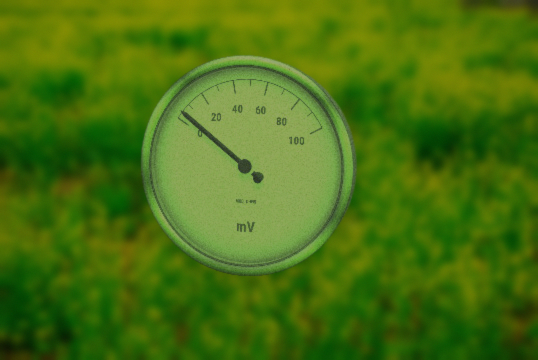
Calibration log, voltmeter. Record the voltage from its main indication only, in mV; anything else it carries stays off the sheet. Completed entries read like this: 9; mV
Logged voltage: 5; mV
